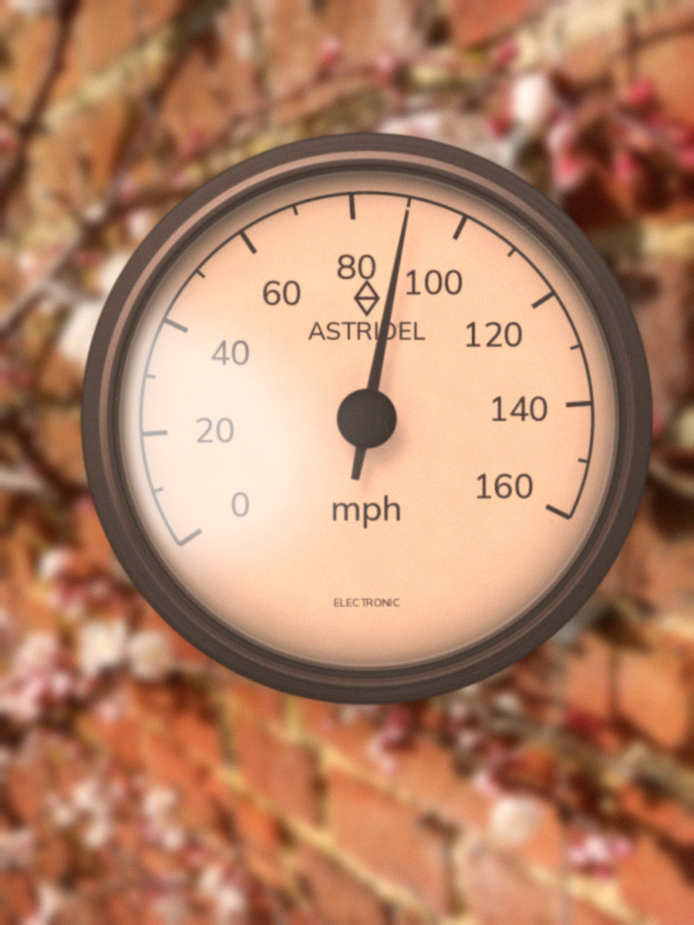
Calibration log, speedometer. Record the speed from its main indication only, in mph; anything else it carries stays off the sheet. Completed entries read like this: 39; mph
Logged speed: 90; mph
